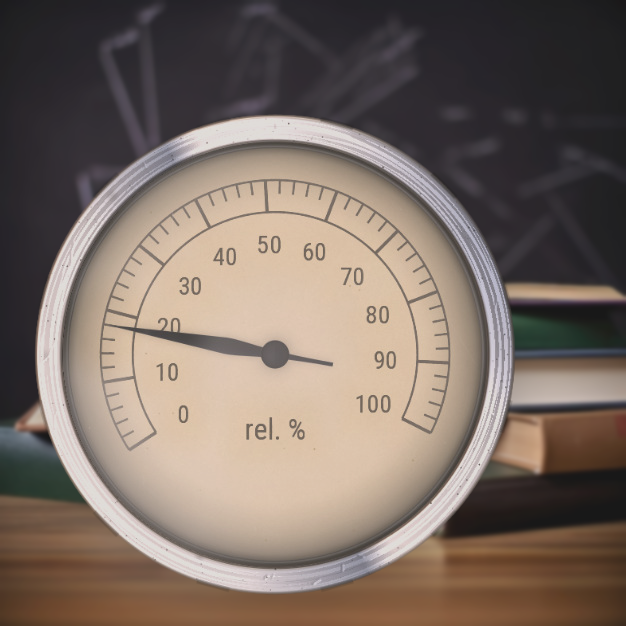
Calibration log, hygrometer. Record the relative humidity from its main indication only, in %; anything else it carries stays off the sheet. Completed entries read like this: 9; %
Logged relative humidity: 18; %
